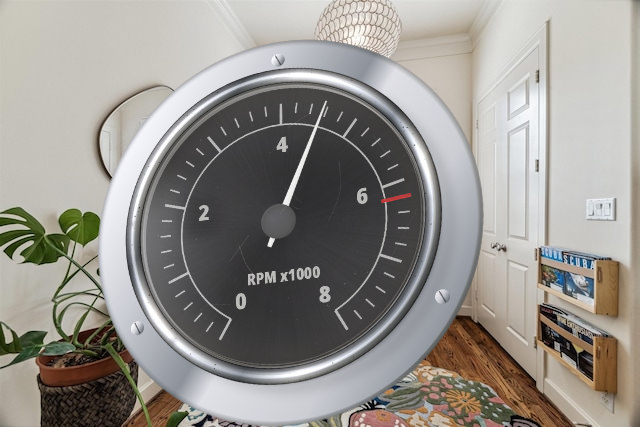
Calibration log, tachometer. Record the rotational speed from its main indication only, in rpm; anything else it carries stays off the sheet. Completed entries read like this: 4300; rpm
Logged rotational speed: 4600; rpm
